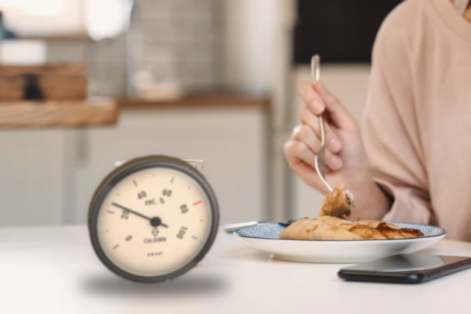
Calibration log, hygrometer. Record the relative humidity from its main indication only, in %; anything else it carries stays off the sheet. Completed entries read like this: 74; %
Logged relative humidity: 25; %
